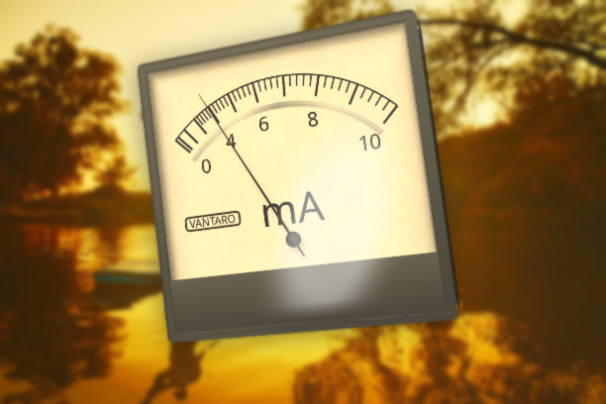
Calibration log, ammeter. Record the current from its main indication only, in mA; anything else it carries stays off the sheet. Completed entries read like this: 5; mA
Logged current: 4; mA
